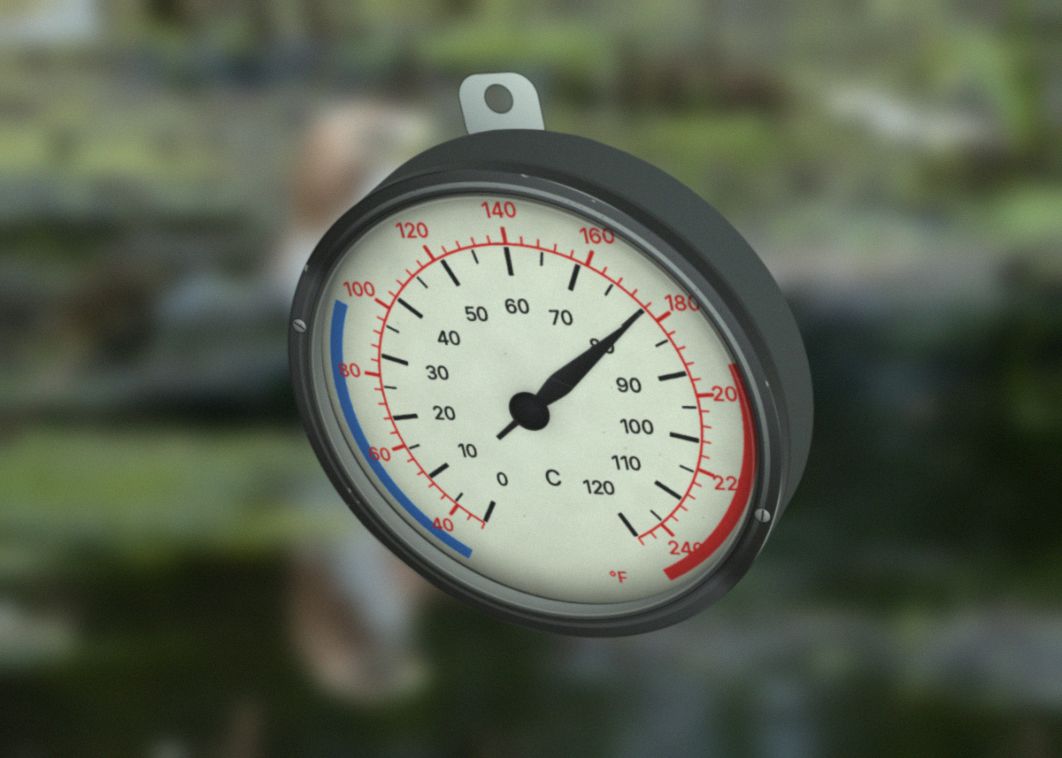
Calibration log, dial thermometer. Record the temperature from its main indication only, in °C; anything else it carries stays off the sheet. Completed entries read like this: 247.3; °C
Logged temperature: 80; °C
